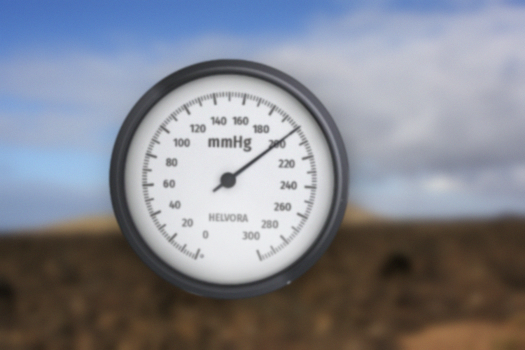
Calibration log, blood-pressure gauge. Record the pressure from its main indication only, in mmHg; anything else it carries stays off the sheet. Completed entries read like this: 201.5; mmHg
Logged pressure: 200; mmHg
